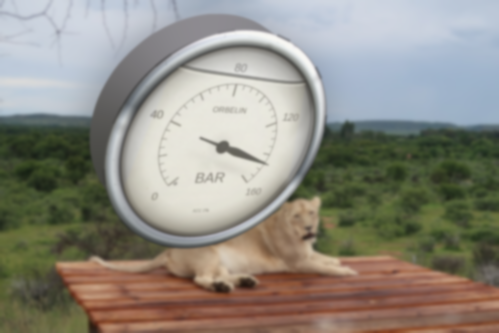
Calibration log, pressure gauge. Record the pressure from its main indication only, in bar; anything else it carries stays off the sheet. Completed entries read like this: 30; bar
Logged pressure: 145; bar
